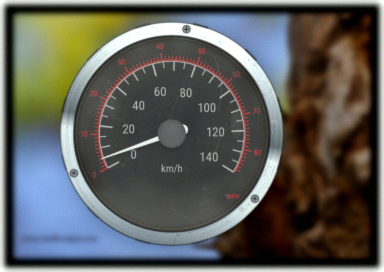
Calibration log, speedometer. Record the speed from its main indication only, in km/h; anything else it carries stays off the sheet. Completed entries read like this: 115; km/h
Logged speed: 5; km/h
